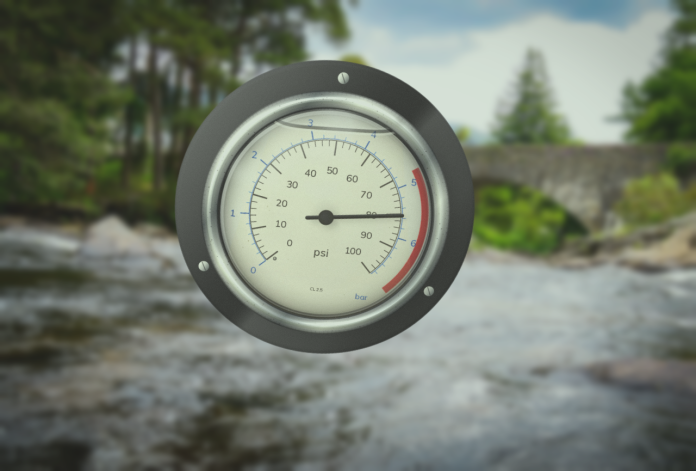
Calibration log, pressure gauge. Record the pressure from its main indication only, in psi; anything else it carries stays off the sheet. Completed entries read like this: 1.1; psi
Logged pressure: 80; psi
